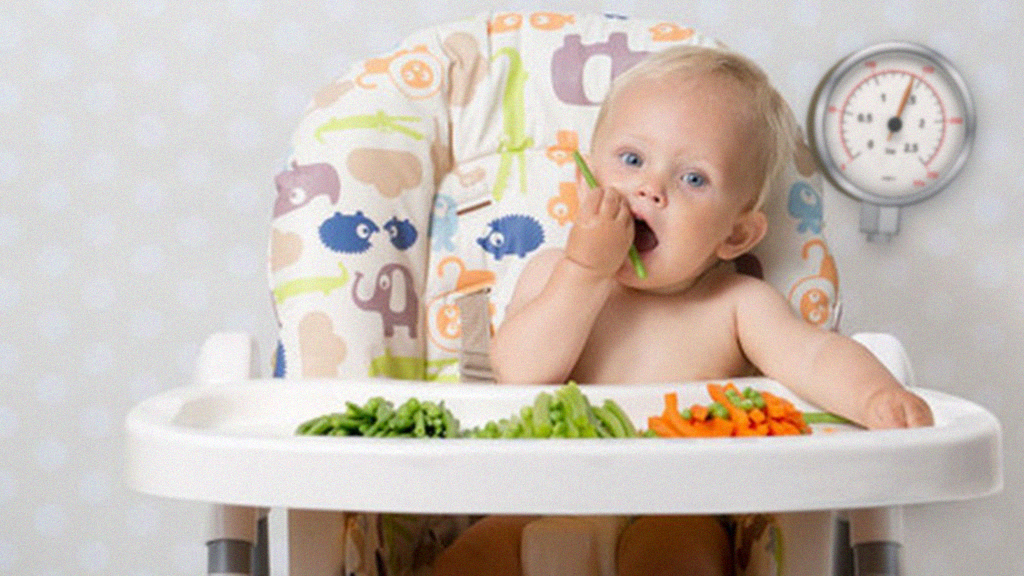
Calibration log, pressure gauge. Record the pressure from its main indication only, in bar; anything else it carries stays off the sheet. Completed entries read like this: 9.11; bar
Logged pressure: 1.4; bar
